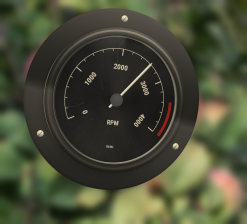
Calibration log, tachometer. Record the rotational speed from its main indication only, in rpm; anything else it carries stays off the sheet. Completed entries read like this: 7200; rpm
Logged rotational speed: 2600; rpm
